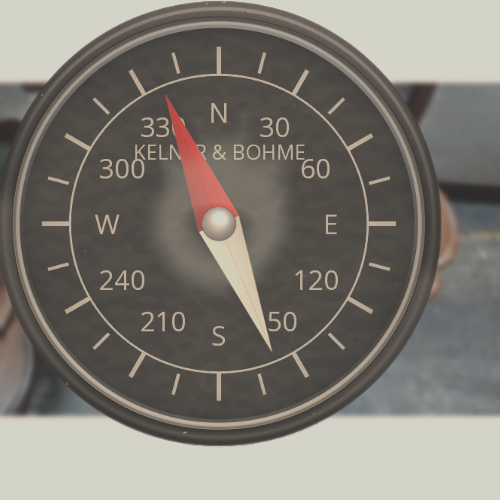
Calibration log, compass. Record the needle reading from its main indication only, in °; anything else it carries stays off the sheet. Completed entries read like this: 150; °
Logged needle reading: 337.5; °
